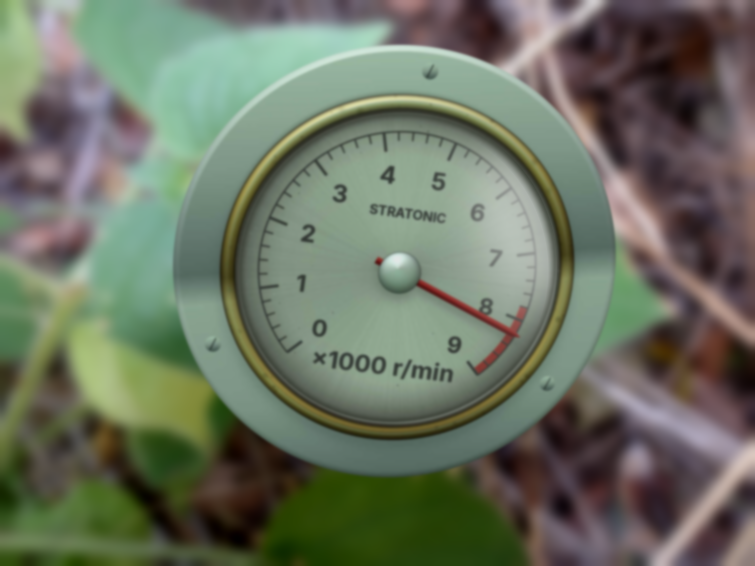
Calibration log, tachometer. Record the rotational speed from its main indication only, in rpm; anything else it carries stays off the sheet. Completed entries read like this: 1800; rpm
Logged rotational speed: 8200; rpm
